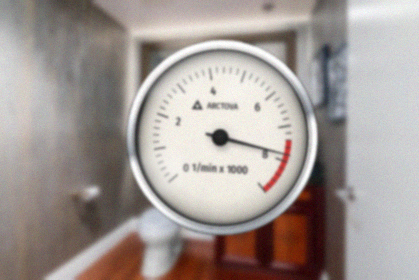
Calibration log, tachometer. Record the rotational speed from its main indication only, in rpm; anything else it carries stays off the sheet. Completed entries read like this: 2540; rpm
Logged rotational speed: 7800; rpm
